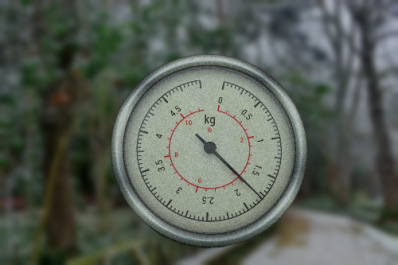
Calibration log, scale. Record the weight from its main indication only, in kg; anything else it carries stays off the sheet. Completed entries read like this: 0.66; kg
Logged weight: 1.8; kg
